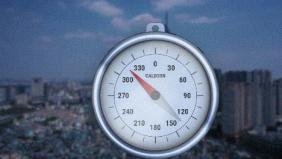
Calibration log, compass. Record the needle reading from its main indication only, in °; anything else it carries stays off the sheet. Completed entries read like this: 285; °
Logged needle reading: 315; °
